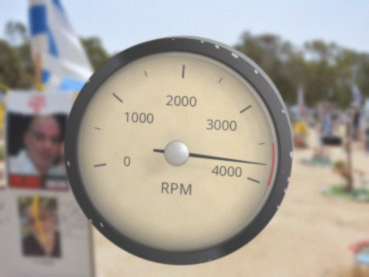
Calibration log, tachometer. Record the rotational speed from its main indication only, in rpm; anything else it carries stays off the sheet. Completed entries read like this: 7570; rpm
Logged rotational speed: 3750; rpm
